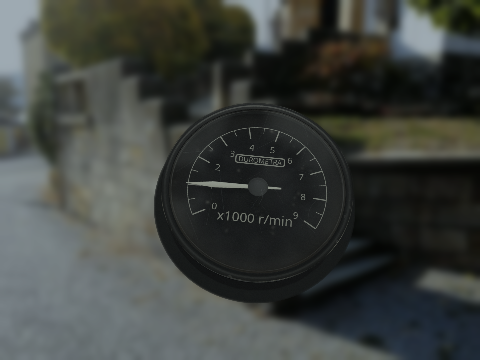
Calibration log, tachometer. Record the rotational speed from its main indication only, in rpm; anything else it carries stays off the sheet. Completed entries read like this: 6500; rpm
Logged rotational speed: 1000; rpm
